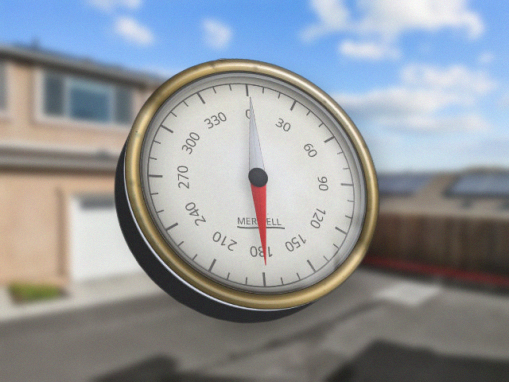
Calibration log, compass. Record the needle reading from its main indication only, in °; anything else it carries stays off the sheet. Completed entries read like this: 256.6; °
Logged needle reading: 180; °
